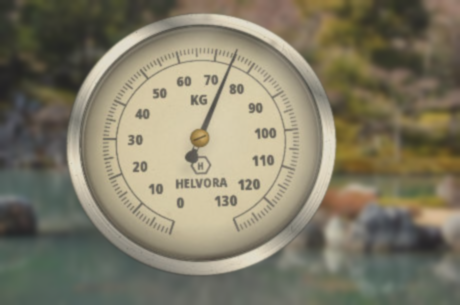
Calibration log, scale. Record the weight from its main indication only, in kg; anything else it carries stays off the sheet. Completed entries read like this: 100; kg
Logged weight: 75; kg
